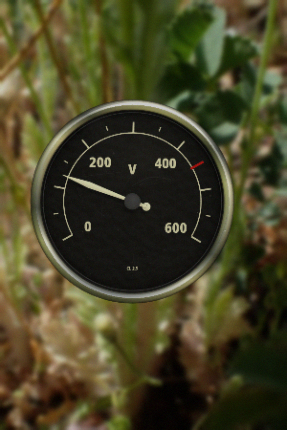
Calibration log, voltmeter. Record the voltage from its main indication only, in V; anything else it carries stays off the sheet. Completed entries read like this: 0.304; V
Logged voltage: 125; V
